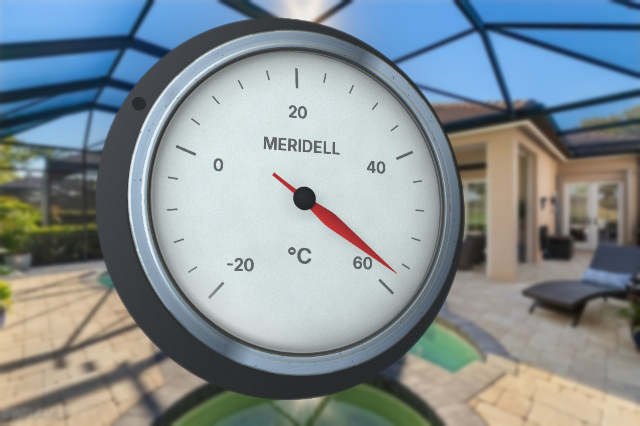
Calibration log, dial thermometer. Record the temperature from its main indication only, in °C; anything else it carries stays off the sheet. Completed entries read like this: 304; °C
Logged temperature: 58; °C
